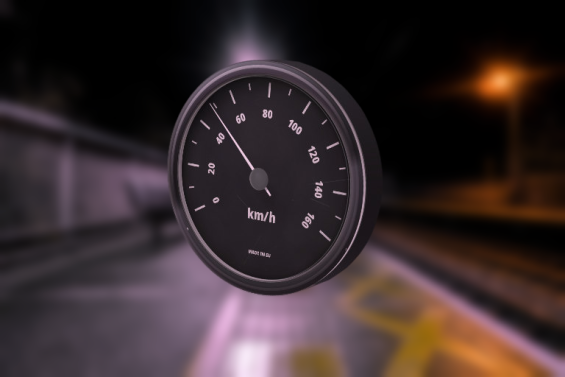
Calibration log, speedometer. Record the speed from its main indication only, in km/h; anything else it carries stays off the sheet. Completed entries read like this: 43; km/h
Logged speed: 50; km/h
